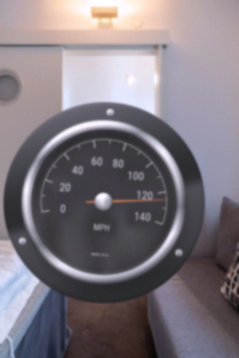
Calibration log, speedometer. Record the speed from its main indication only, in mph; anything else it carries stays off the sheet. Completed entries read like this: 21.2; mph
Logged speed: 125; mph
